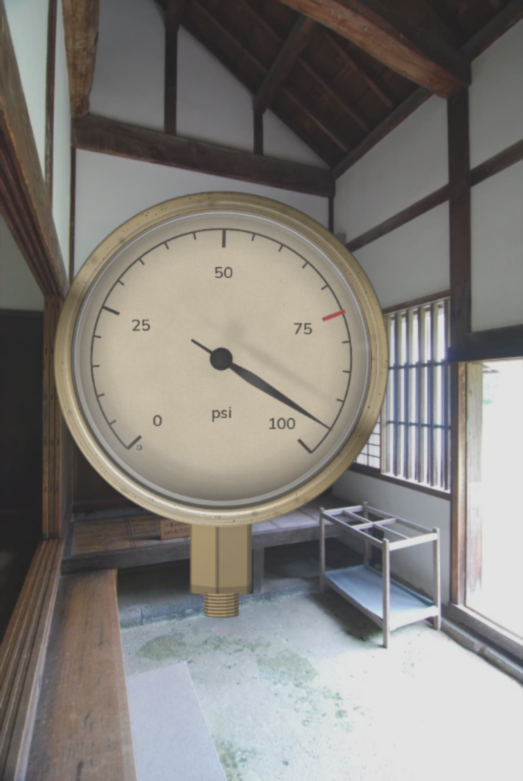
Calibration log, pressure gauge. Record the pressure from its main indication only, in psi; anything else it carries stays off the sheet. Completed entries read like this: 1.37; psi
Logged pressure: 95; psi
